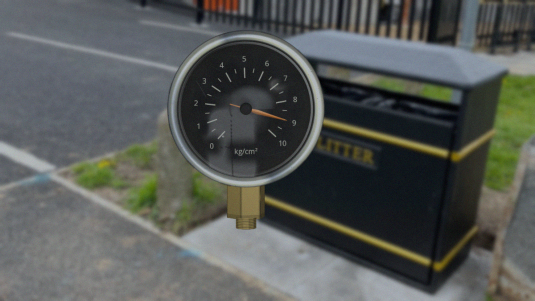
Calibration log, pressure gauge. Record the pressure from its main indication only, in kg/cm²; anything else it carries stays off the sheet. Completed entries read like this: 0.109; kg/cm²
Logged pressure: 9; kg/cm²
